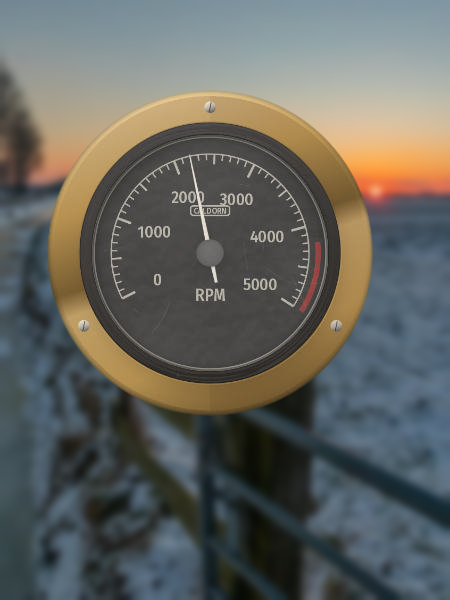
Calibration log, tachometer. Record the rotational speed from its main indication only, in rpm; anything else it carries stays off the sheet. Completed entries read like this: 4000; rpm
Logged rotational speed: 2200; rpm
